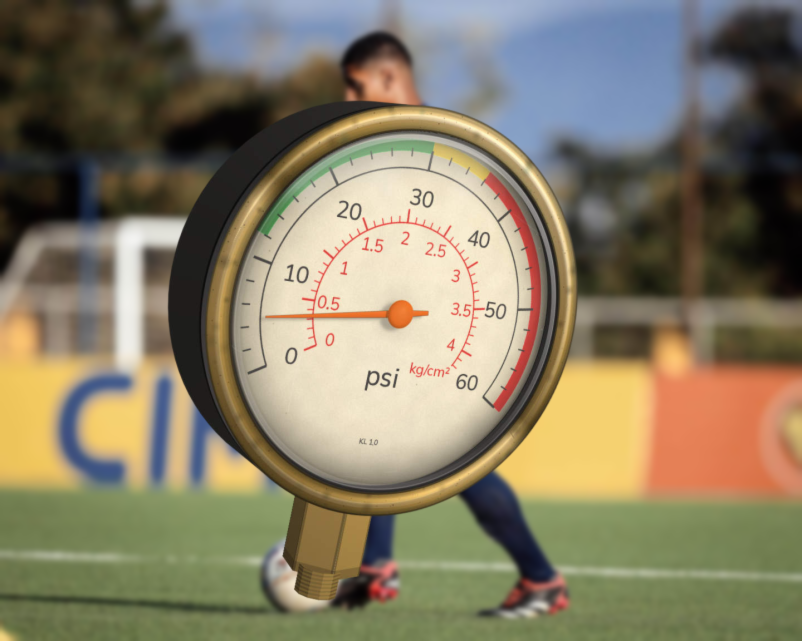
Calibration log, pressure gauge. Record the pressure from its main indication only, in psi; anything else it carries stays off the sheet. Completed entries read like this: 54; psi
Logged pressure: 5; psi
